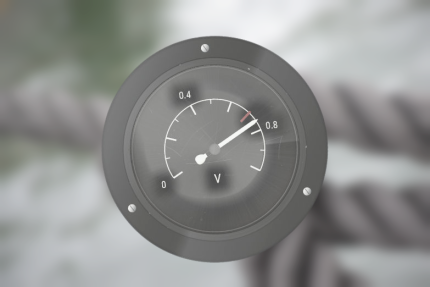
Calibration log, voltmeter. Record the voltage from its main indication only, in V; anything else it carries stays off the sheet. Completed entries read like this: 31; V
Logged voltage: 0.75; V
